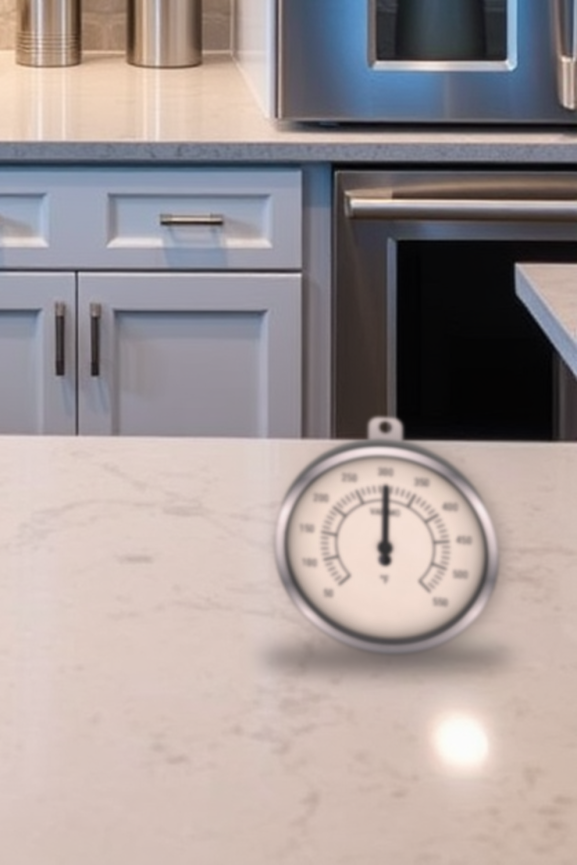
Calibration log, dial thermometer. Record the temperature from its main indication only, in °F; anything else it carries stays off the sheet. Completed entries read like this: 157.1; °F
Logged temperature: 300; °F
